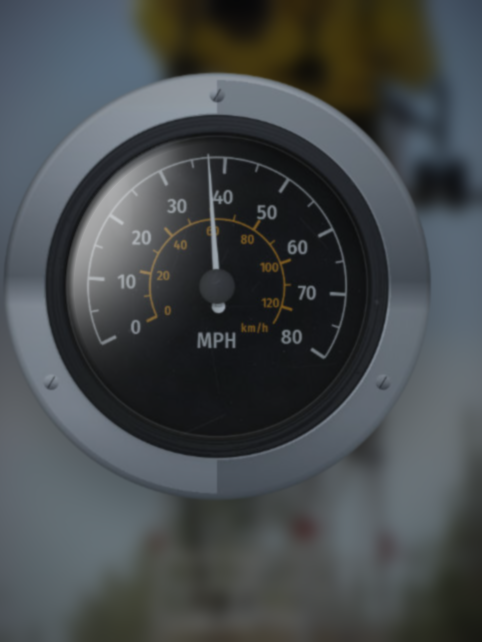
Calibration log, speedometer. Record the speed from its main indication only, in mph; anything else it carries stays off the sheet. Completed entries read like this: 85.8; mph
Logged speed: 37.5; mph
